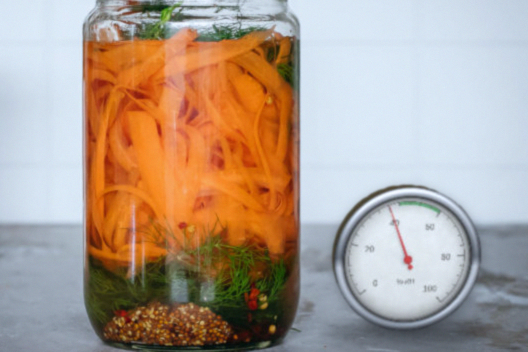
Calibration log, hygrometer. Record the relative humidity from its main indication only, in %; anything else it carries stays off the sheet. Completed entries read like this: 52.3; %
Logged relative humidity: 40; %
